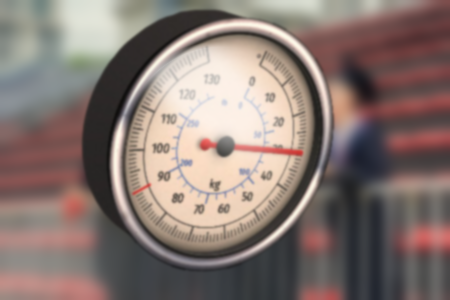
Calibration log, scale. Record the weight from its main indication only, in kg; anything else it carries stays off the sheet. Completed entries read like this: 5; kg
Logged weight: 30; kg
